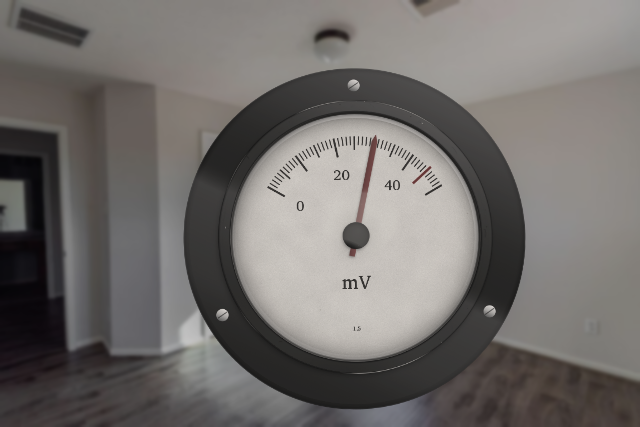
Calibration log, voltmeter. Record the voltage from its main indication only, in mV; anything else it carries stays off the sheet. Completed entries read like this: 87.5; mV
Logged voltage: 30; mV
